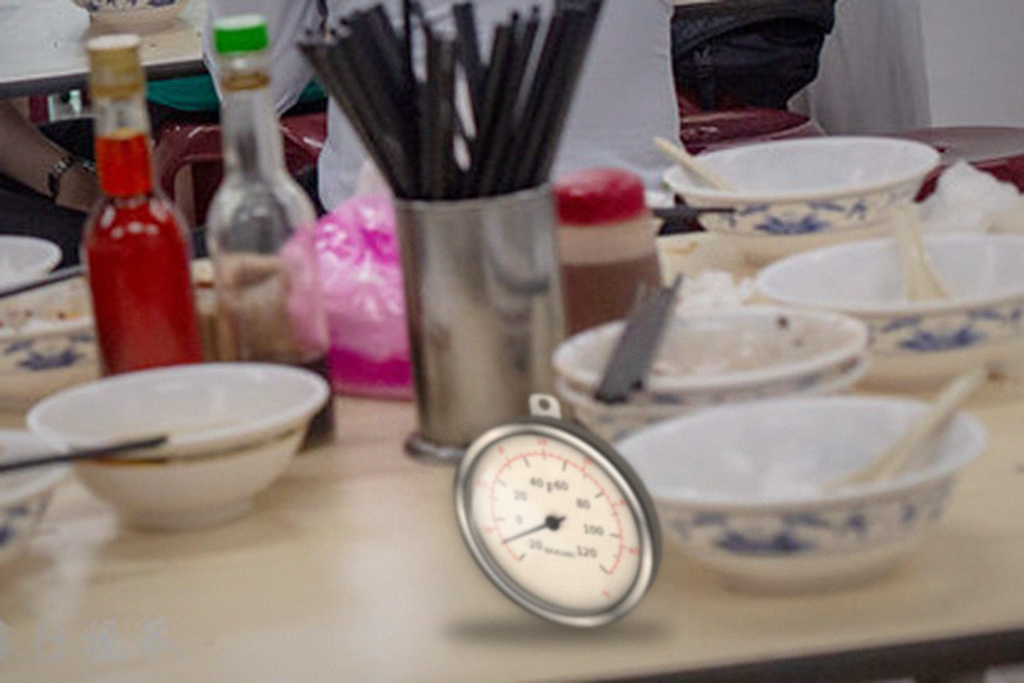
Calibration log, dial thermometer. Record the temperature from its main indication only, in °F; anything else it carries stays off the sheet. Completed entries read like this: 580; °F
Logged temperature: -10; °F
